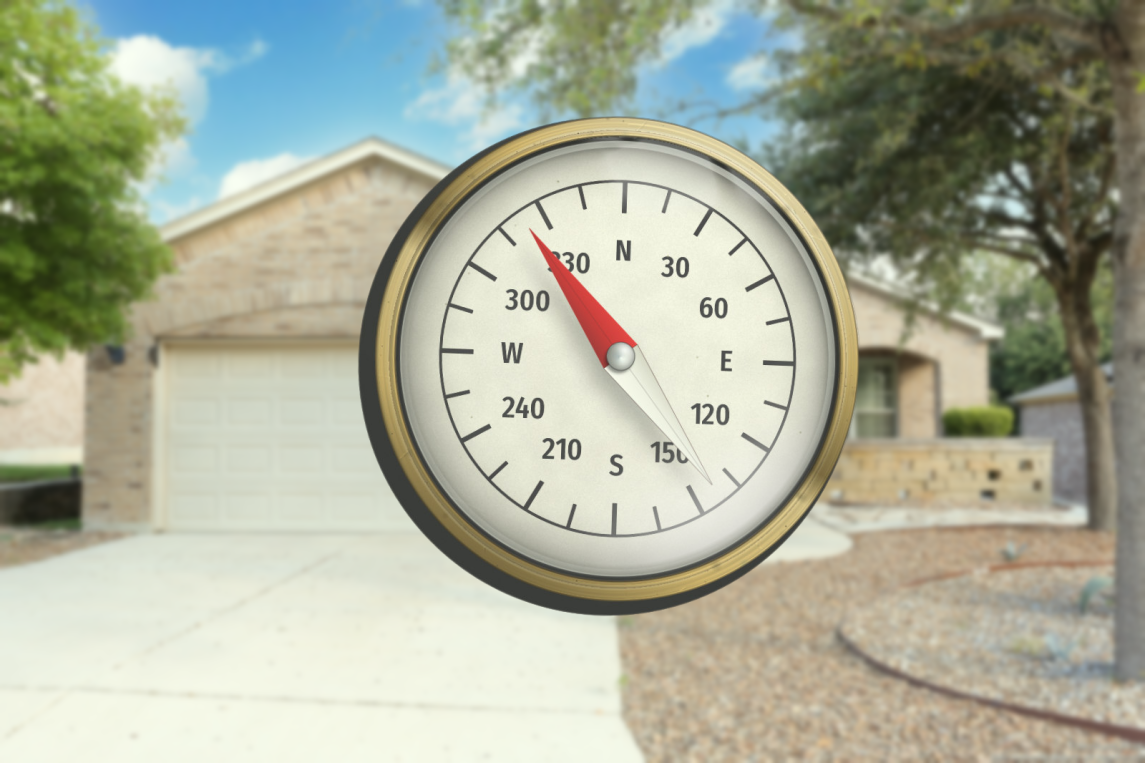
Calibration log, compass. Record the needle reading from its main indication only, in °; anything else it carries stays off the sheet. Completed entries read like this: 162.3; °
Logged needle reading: 322.5; °
